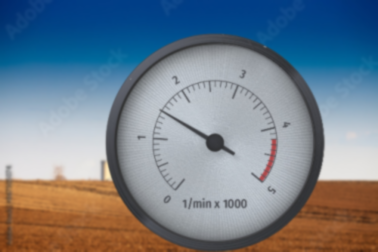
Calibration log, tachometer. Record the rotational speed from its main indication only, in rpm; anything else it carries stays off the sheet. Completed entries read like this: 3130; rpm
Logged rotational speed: 1500; rpm
